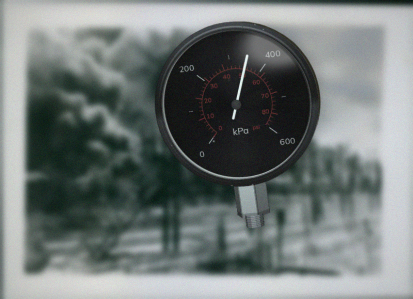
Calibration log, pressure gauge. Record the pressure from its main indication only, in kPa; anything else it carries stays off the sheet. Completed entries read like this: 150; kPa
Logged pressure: 350; kPa
